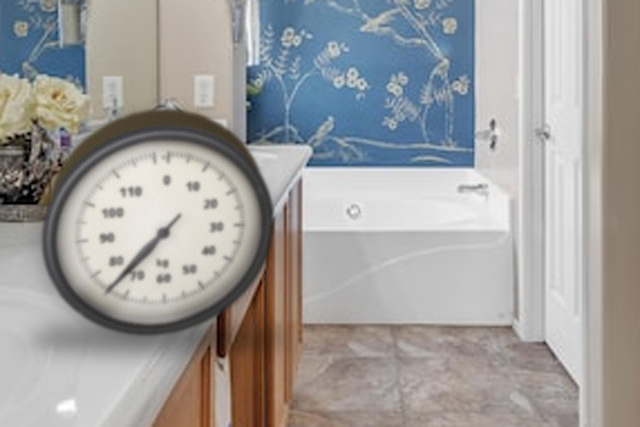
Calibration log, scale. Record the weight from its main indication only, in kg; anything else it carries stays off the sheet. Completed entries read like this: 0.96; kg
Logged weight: 75; kg
